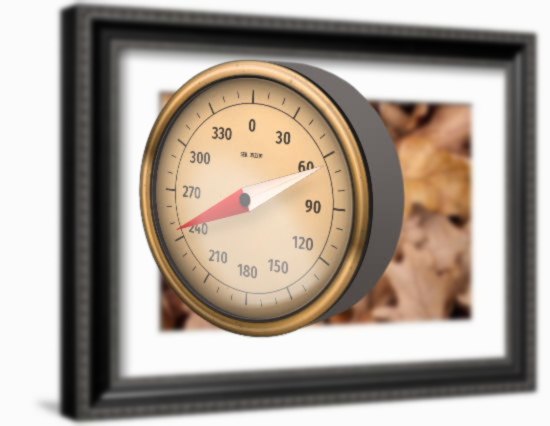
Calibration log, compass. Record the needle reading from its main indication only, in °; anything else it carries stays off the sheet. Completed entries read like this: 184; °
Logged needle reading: 245; °
